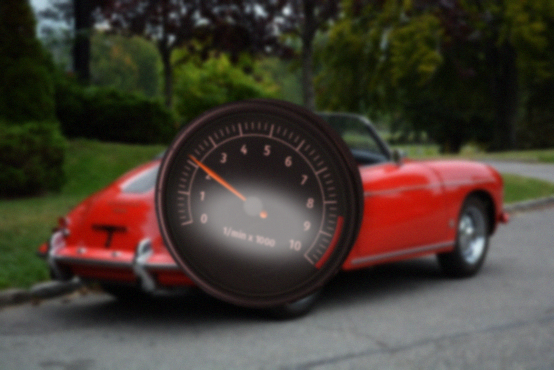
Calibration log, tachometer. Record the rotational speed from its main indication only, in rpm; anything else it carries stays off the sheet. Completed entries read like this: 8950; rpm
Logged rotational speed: 2200; rpm
